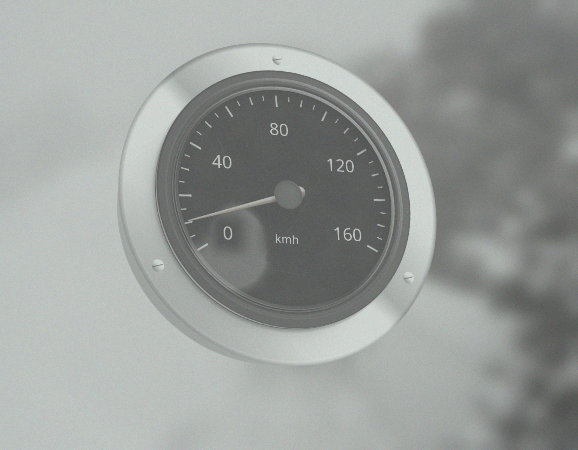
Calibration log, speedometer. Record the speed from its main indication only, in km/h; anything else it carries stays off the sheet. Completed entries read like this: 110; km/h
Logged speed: 10; km/h
